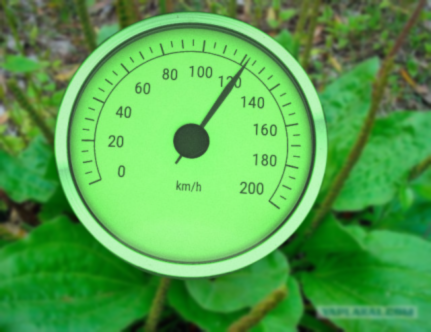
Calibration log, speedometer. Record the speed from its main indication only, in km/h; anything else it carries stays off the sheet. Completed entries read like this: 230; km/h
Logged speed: 122.5; km/h
